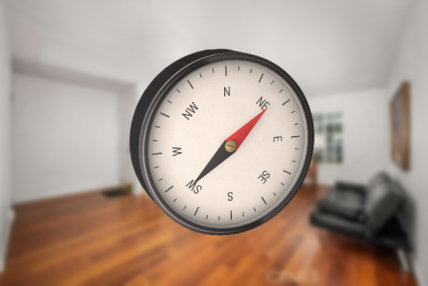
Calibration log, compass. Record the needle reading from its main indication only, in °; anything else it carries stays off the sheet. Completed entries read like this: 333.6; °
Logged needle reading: 50; °
